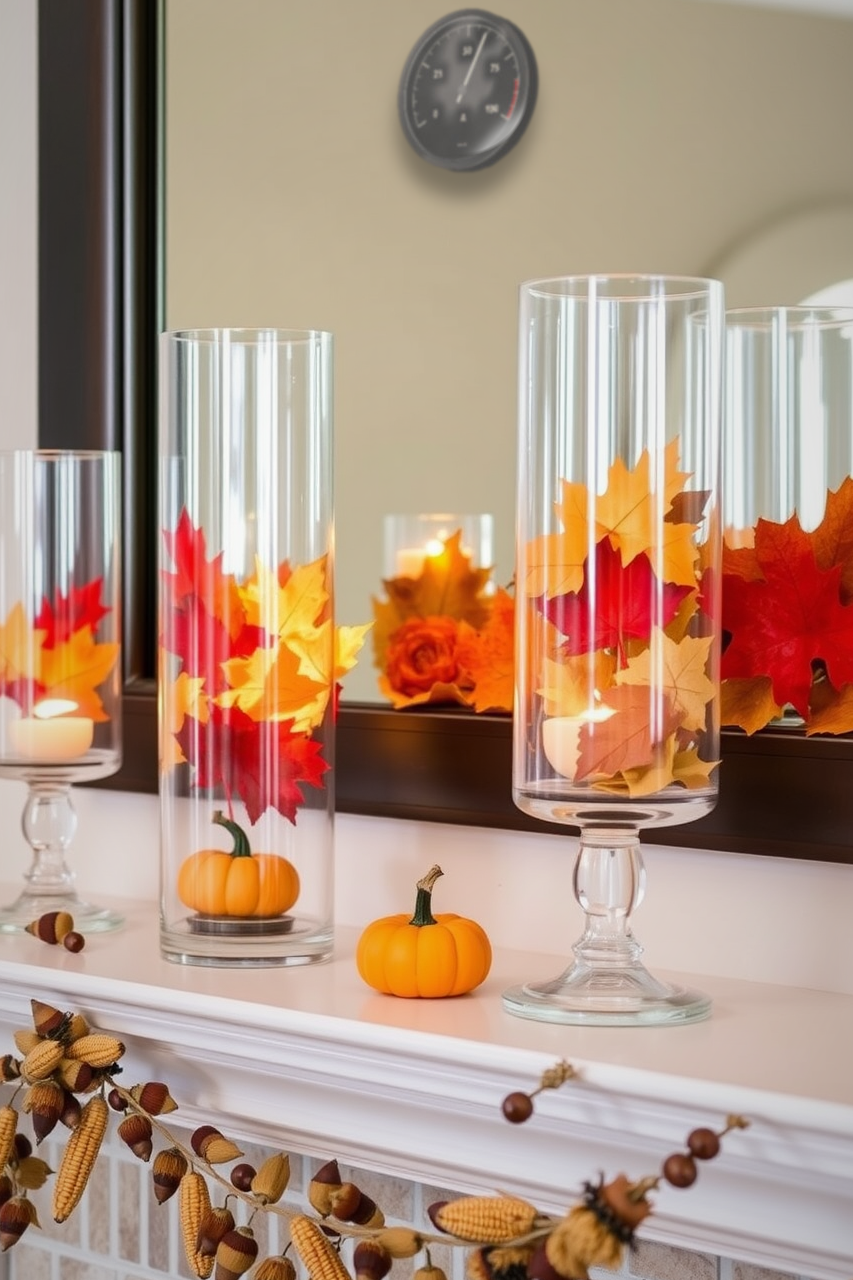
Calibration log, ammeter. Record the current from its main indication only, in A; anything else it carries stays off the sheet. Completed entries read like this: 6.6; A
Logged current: 60; A
